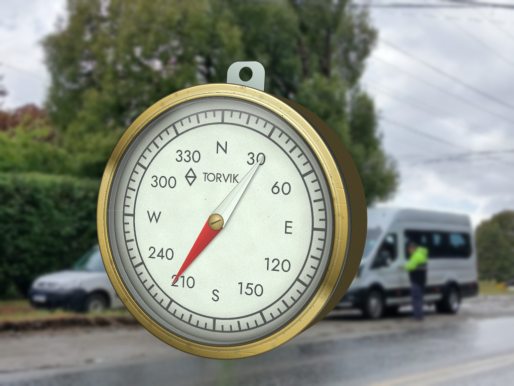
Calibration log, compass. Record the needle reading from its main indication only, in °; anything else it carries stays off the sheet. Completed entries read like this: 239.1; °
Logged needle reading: 215; °
